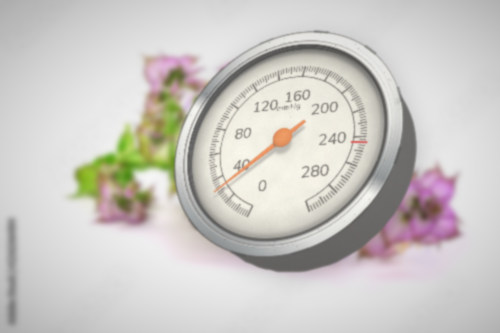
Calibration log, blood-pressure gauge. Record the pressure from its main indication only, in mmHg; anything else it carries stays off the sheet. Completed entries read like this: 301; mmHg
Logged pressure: 30; mmHg
